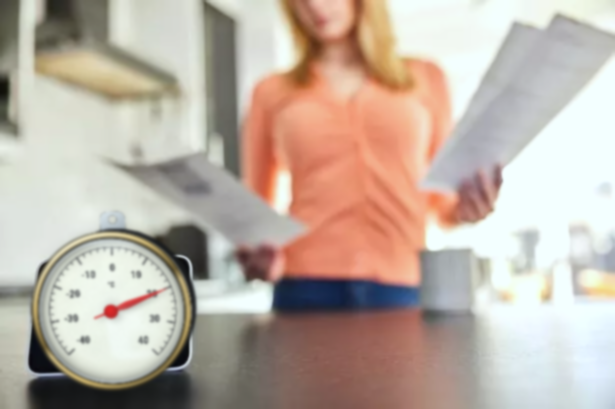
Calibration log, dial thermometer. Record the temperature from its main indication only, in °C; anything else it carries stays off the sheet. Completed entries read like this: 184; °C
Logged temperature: 20; °C
